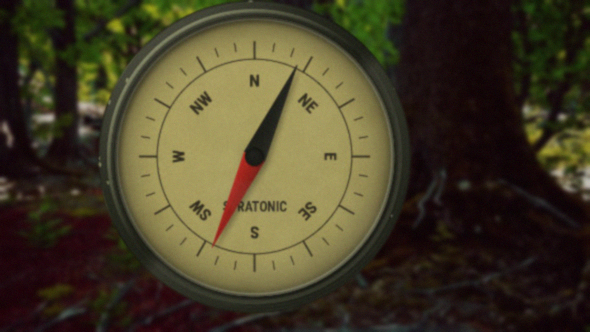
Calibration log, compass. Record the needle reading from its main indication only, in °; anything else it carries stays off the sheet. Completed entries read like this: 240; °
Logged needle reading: 205; °
